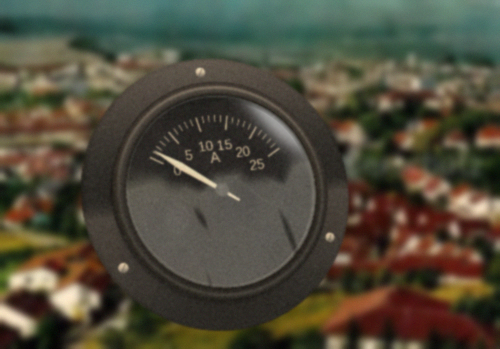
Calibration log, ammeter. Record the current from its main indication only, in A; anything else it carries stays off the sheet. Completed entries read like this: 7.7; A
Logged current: 1; A
